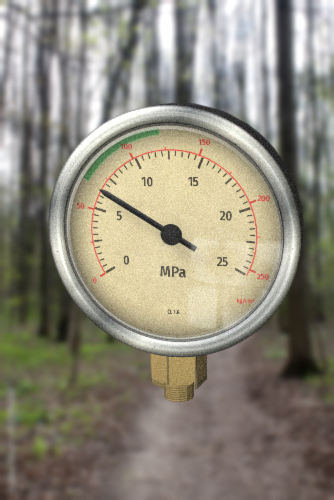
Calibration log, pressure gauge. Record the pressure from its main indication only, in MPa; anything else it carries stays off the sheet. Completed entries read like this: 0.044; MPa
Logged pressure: 6.5; MPa
